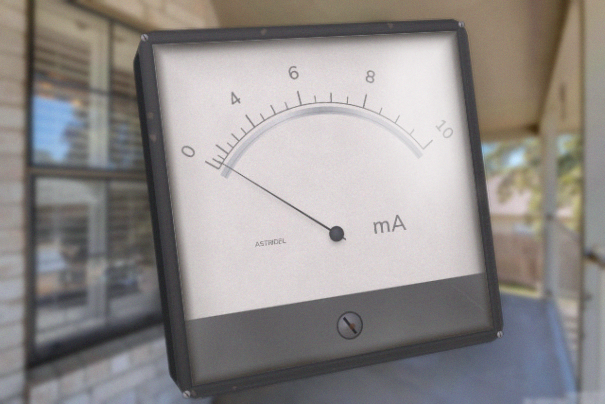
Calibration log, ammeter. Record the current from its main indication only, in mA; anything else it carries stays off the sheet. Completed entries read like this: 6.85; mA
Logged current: 1; mA
